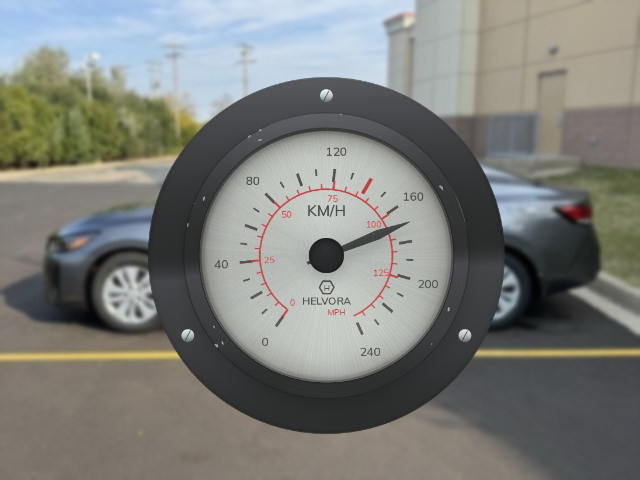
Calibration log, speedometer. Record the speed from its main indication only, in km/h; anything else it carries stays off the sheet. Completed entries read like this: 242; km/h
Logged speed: 170; km/h
